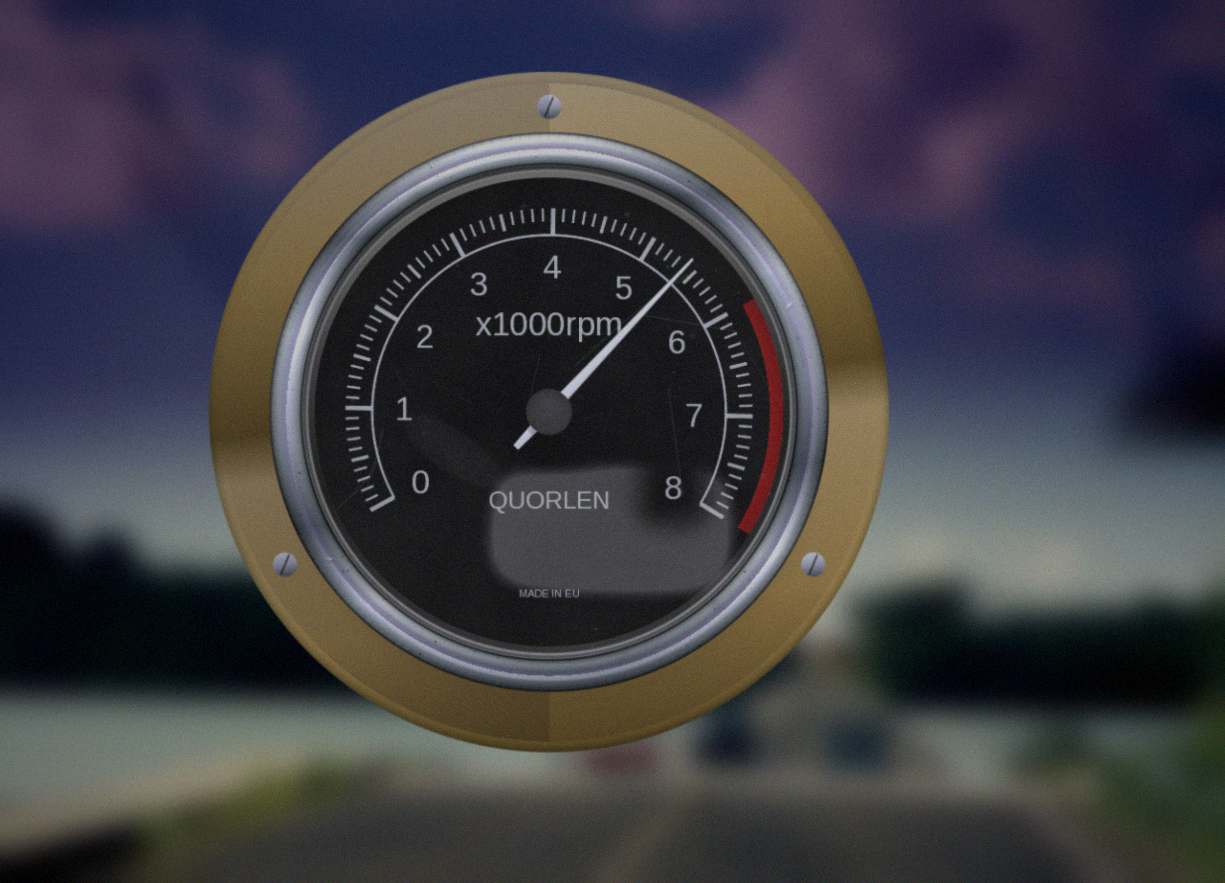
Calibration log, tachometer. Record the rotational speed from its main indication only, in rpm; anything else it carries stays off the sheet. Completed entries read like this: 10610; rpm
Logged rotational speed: 5400; rpm
